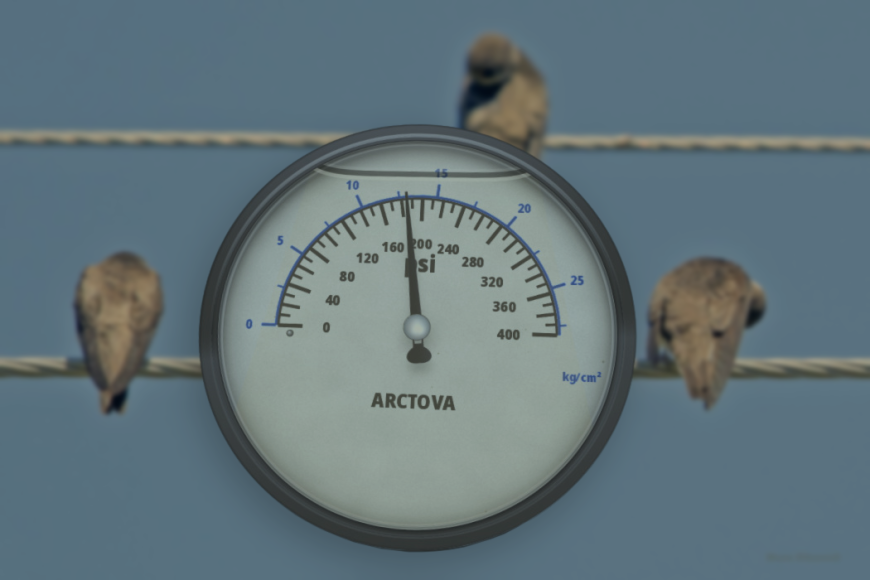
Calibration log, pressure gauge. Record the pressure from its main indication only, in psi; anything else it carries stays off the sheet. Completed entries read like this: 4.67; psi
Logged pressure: 185; psi
